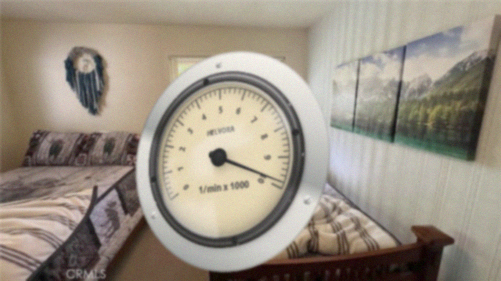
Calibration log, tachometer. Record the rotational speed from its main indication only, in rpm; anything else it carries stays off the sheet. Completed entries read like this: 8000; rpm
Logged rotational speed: 9800; rpm
